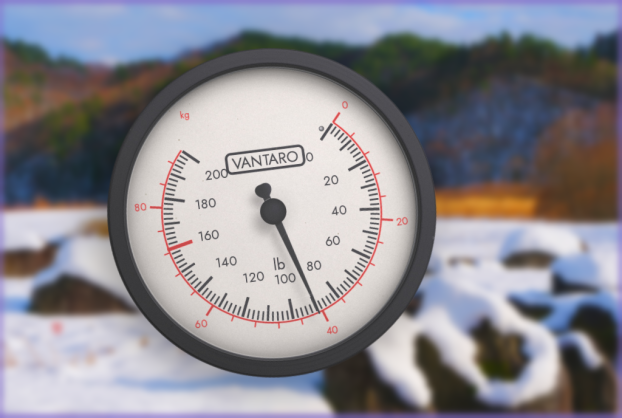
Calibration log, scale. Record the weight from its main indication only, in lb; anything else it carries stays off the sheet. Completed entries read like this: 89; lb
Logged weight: 90; lb
